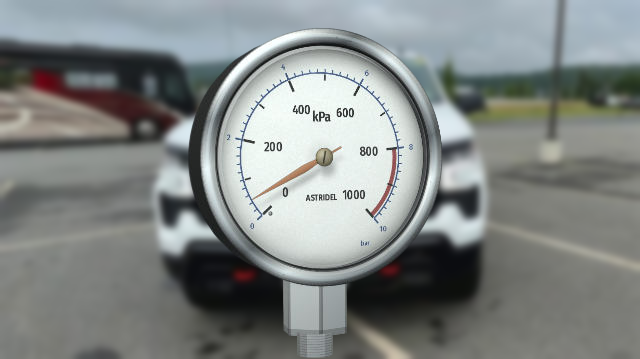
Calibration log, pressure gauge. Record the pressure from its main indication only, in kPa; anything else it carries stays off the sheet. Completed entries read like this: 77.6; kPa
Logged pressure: 50; kPa
